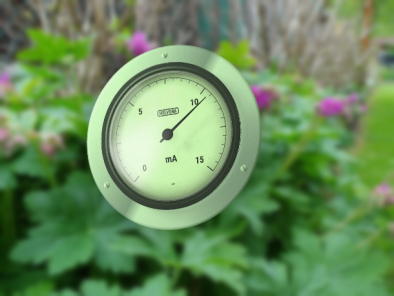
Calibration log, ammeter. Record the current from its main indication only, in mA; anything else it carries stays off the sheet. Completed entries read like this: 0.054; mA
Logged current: 10.5; mA
